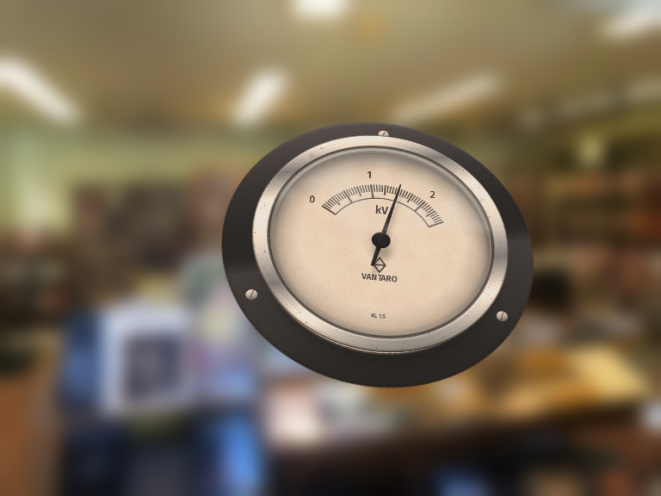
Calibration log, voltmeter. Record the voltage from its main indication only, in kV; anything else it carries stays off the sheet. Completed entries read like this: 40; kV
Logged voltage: 1.5; kV
